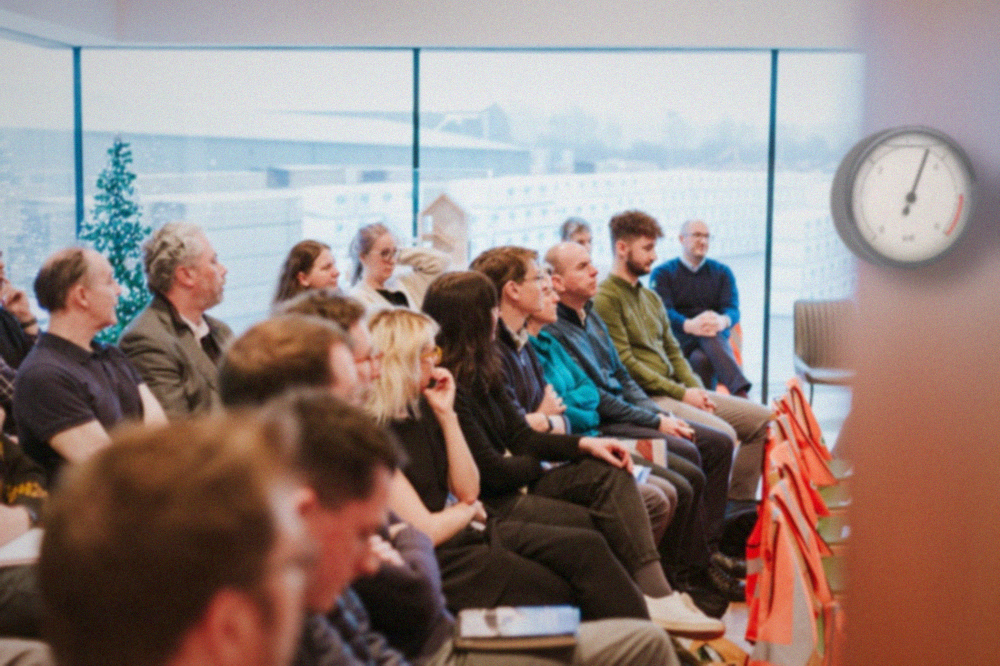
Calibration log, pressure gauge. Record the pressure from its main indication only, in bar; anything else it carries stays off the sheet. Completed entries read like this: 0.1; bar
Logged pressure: 3.5; bar
